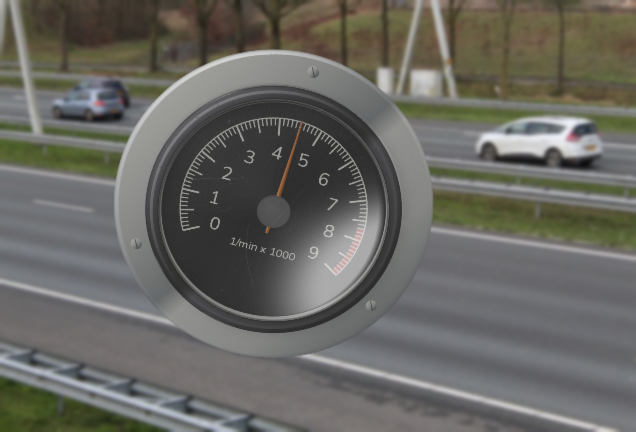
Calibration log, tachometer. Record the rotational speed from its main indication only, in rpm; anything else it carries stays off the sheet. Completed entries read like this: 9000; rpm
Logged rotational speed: 4500; rpm
